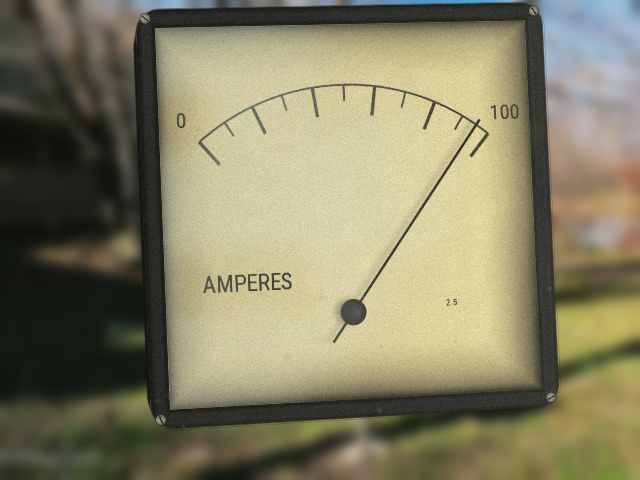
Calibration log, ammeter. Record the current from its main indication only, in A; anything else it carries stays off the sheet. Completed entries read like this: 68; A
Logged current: 95; A
